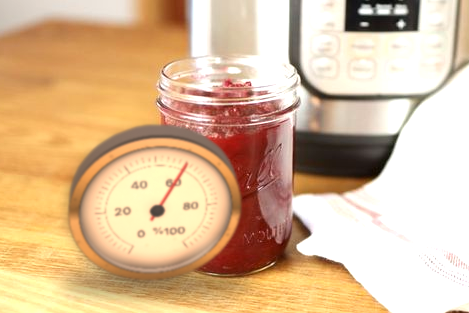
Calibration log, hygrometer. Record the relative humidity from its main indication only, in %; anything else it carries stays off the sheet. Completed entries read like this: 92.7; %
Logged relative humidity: 60; %
